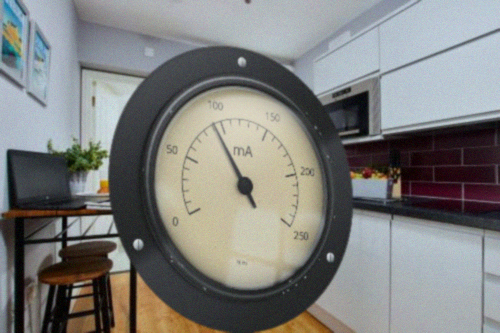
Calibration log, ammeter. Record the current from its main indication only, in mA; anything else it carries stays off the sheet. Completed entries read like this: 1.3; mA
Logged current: 90; mA
